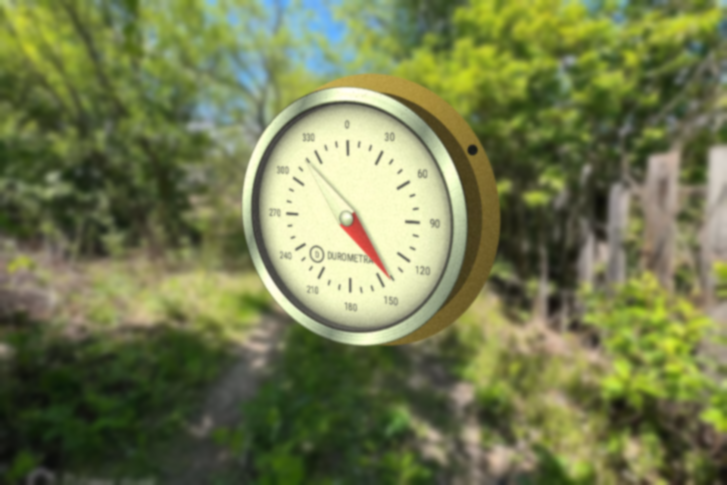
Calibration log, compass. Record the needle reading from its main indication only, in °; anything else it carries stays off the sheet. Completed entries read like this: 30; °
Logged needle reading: 140; °
